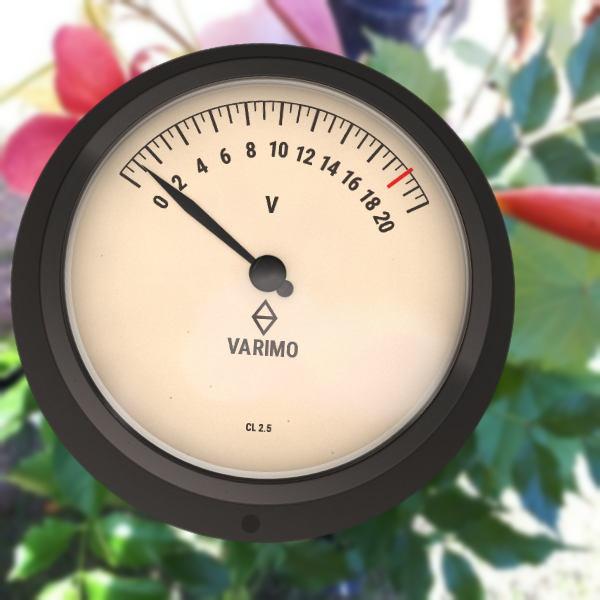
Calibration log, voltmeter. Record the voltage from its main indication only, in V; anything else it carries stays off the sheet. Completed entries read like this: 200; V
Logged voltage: 1; V
